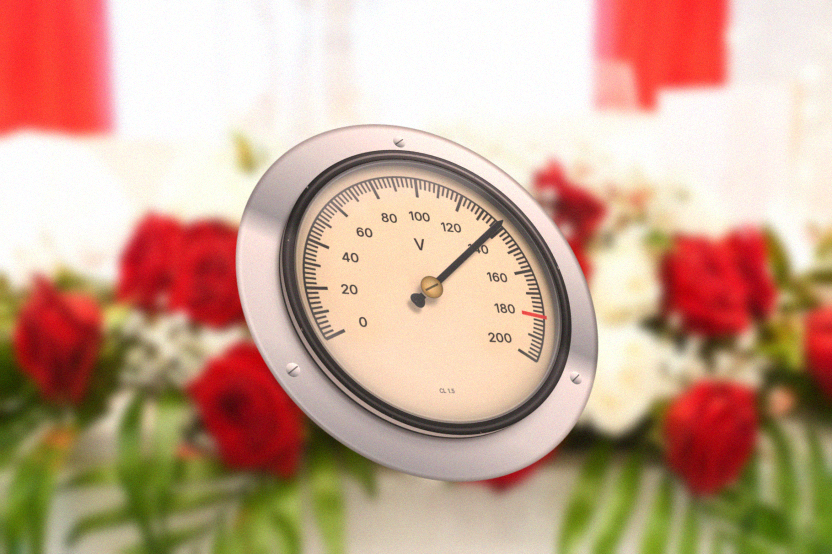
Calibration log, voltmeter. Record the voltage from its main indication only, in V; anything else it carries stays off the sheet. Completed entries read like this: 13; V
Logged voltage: 138; V
